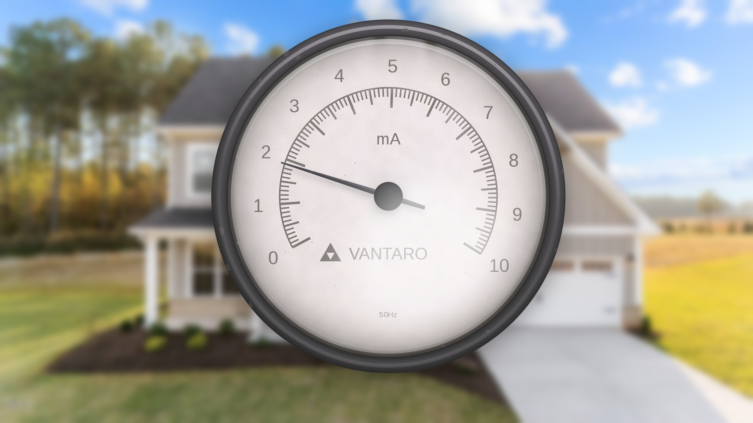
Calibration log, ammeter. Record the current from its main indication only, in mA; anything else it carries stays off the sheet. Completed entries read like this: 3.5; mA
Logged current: 1.9; mA
